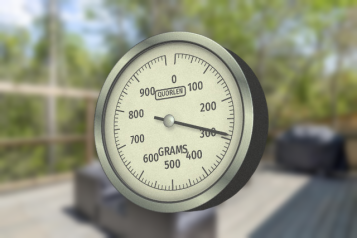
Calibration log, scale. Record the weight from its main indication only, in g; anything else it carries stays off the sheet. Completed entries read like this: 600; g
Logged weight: 290; g
